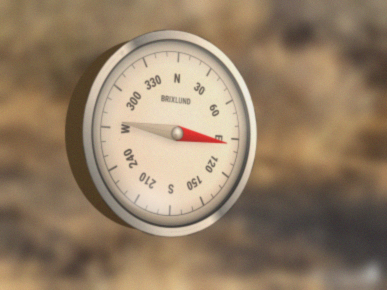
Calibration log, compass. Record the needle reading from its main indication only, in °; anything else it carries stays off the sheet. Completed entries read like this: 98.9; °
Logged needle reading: 95; °
